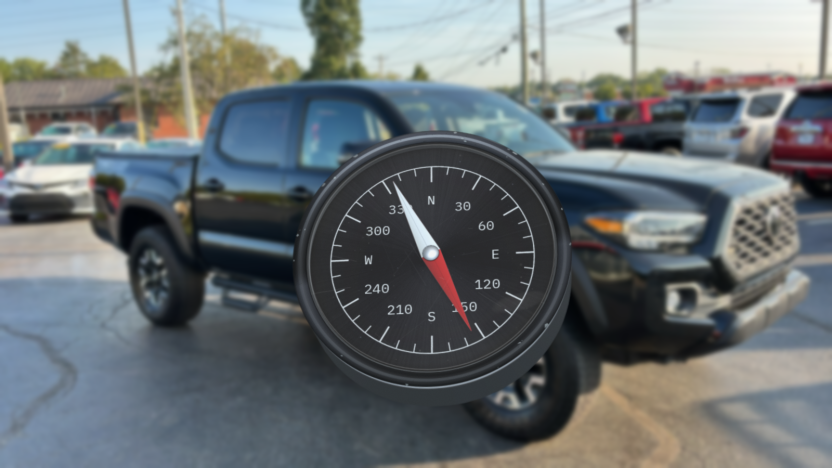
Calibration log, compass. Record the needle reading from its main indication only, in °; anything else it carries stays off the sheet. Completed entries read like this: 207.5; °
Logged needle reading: 155; °
